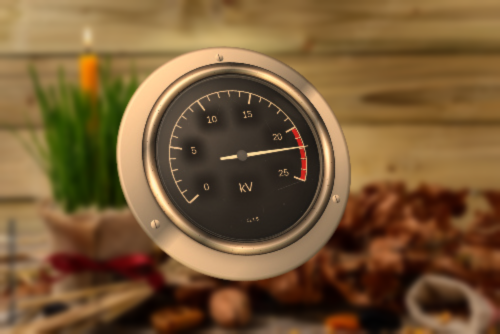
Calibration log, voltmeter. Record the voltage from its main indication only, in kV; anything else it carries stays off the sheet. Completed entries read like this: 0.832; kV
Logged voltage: 22; kV
